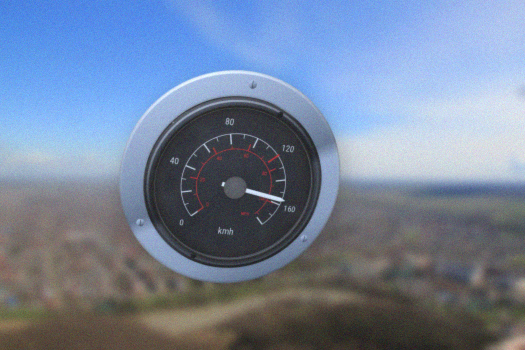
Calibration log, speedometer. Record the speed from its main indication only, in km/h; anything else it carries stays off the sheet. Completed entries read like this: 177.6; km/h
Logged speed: 155; km/h
